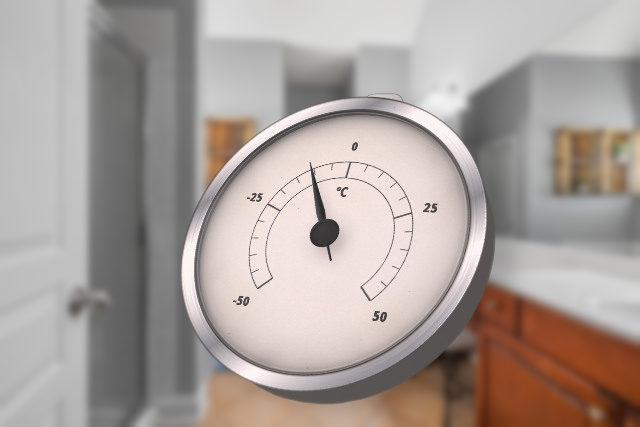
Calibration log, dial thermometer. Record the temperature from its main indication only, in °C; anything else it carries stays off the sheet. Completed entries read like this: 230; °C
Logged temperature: -10; °C
